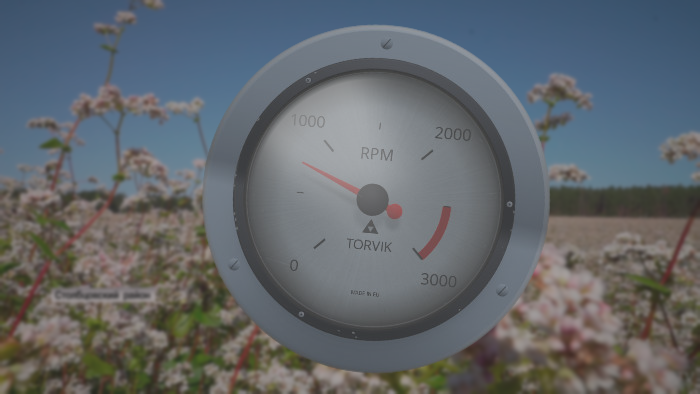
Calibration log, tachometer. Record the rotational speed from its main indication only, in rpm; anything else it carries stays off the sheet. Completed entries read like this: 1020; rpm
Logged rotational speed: 750; rpm
